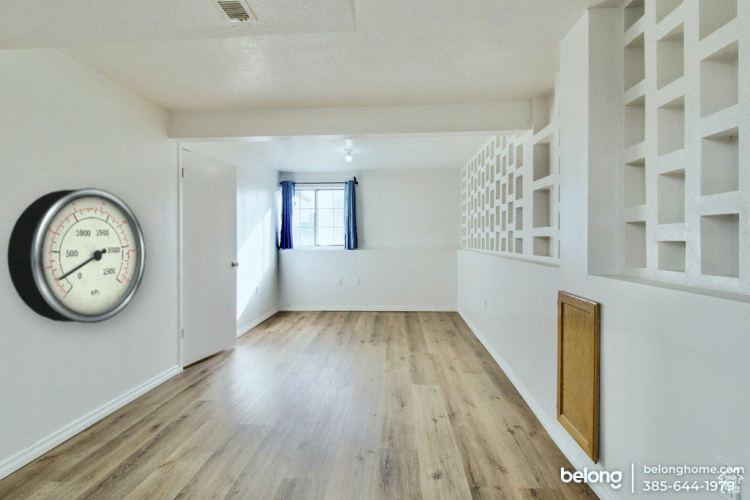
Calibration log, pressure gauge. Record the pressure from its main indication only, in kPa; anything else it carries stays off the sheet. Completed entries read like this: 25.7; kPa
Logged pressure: 200; kPa
